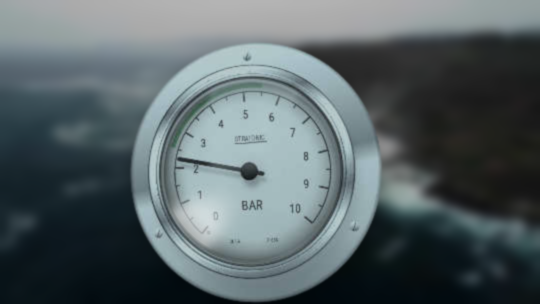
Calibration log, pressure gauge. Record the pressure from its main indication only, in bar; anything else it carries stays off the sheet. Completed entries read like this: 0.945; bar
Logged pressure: 2.25; bar
